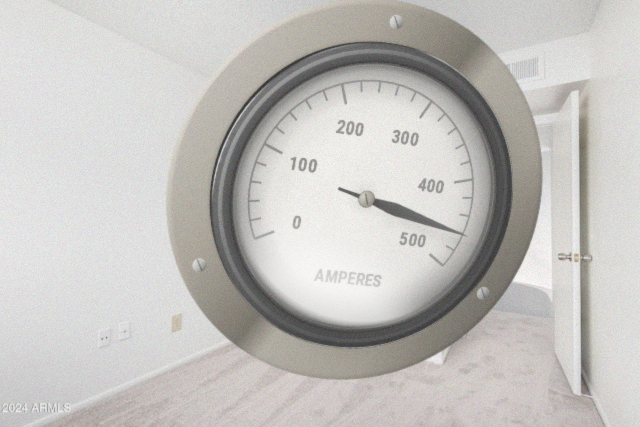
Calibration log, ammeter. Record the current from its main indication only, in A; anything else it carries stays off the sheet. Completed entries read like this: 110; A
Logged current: 460; A
